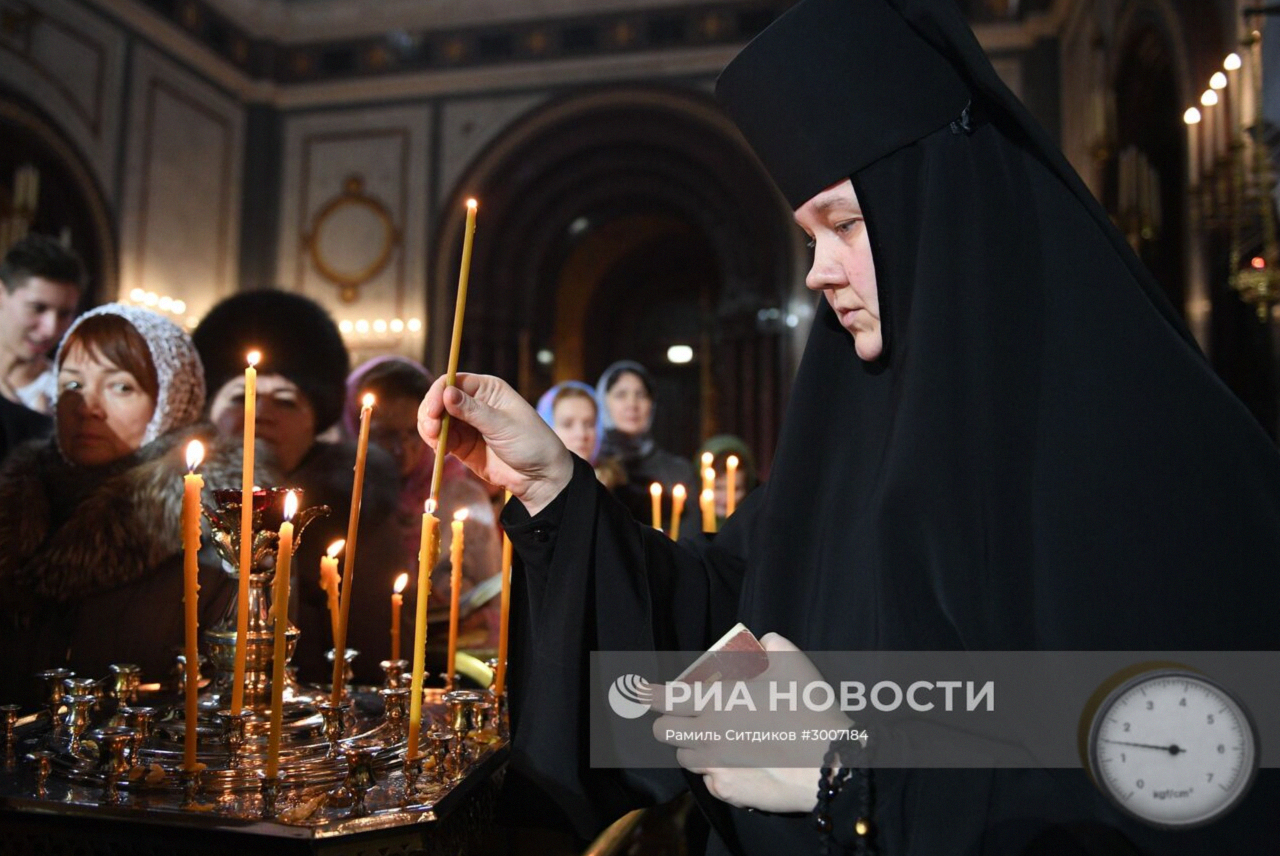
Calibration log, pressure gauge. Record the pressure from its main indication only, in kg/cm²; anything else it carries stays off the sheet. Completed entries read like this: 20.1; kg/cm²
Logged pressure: 1.5; kg/cm²
